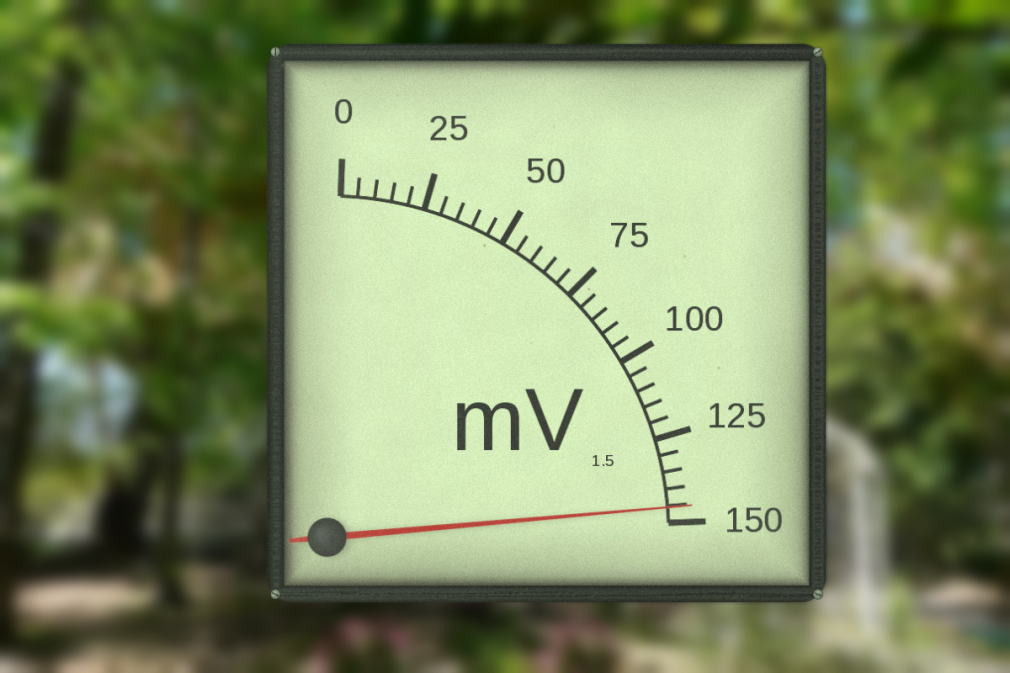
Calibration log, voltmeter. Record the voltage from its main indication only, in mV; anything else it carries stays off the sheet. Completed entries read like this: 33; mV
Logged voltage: 145; mV
